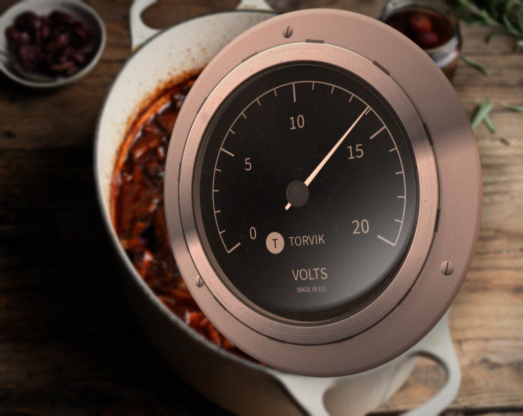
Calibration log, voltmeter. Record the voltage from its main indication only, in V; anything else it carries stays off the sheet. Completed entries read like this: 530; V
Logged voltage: 14; V
